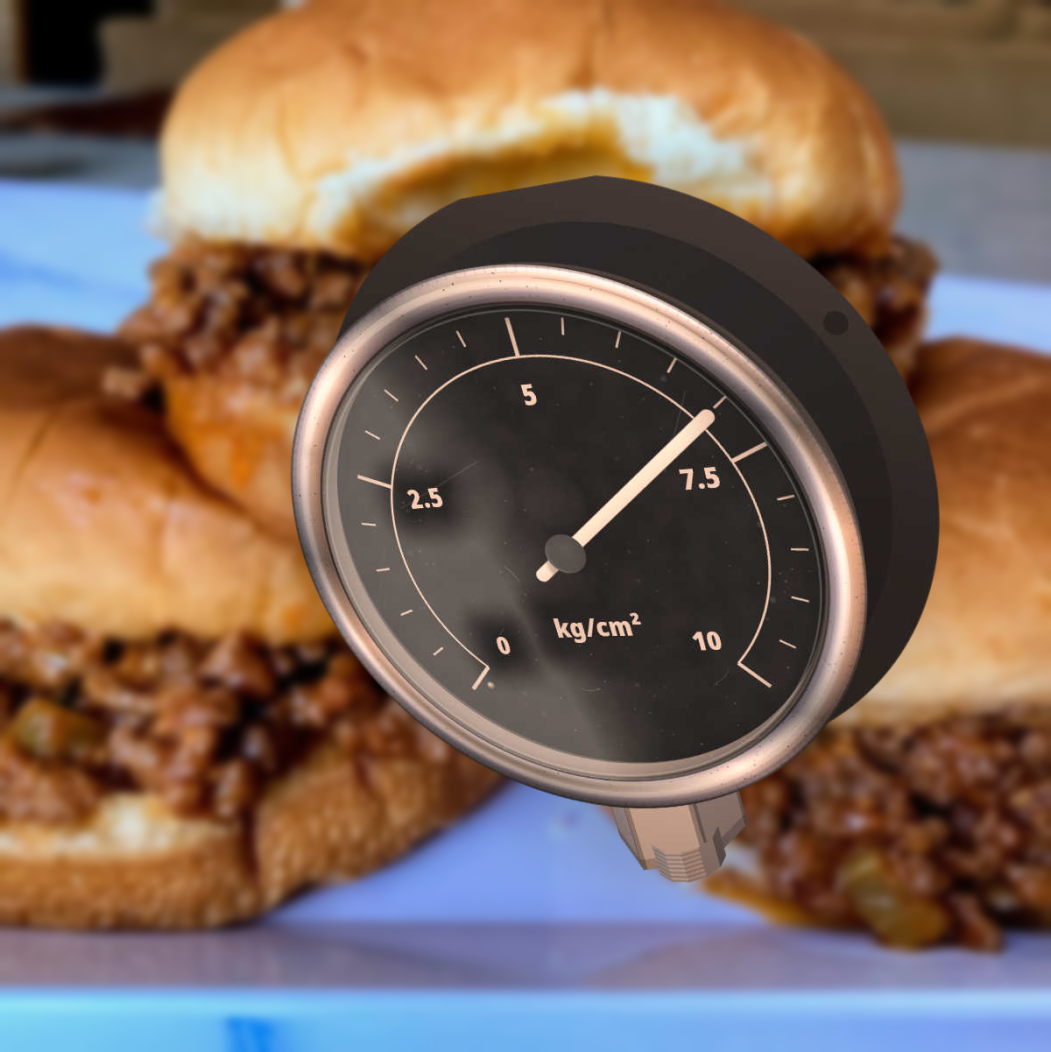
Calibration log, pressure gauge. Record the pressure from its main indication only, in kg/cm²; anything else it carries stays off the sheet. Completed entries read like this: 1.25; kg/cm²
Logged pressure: 7; kg/cm²
